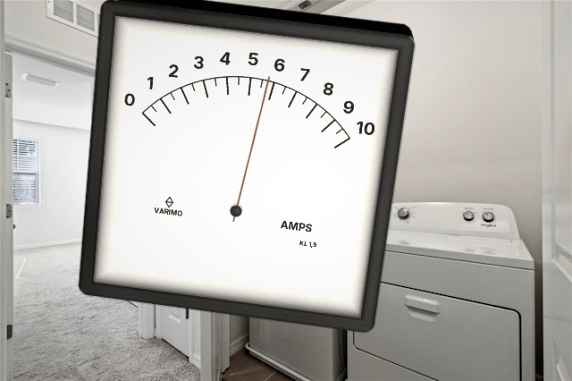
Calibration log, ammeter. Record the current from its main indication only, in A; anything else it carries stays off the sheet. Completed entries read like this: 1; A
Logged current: 5.75; A
